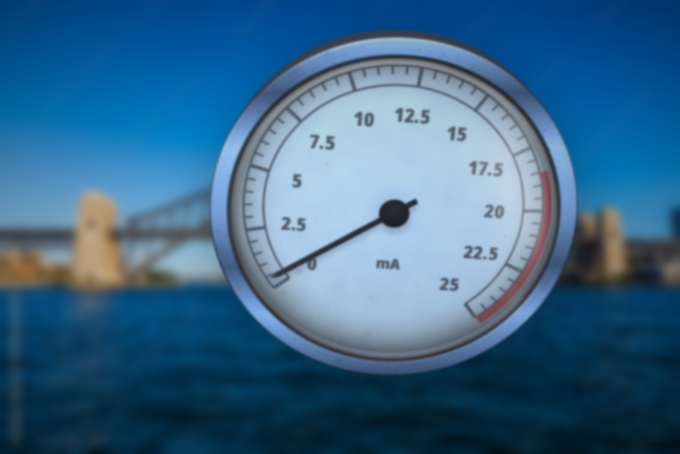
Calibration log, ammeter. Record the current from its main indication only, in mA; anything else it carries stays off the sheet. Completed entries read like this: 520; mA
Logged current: 0.5; mA
